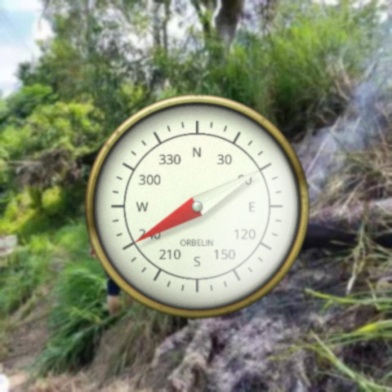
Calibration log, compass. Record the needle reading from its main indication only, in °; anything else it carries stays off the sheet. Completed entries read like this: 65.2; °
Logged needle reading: 240; °
